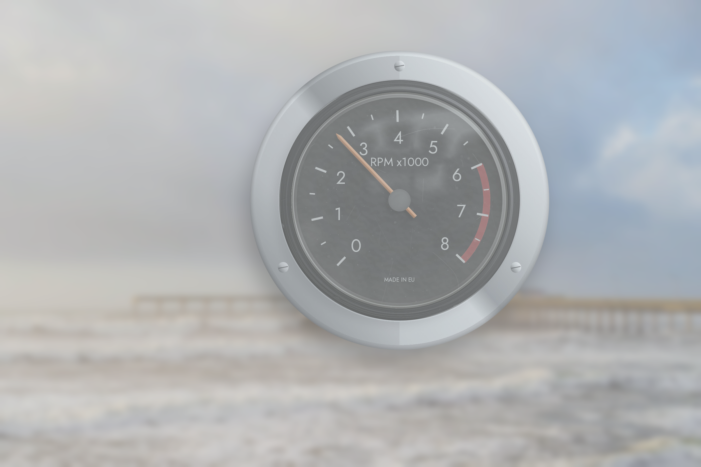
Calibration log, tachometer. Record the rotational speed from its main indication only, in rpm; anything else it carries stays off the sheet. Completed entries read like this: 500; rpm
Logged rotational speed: 2750; rpm
